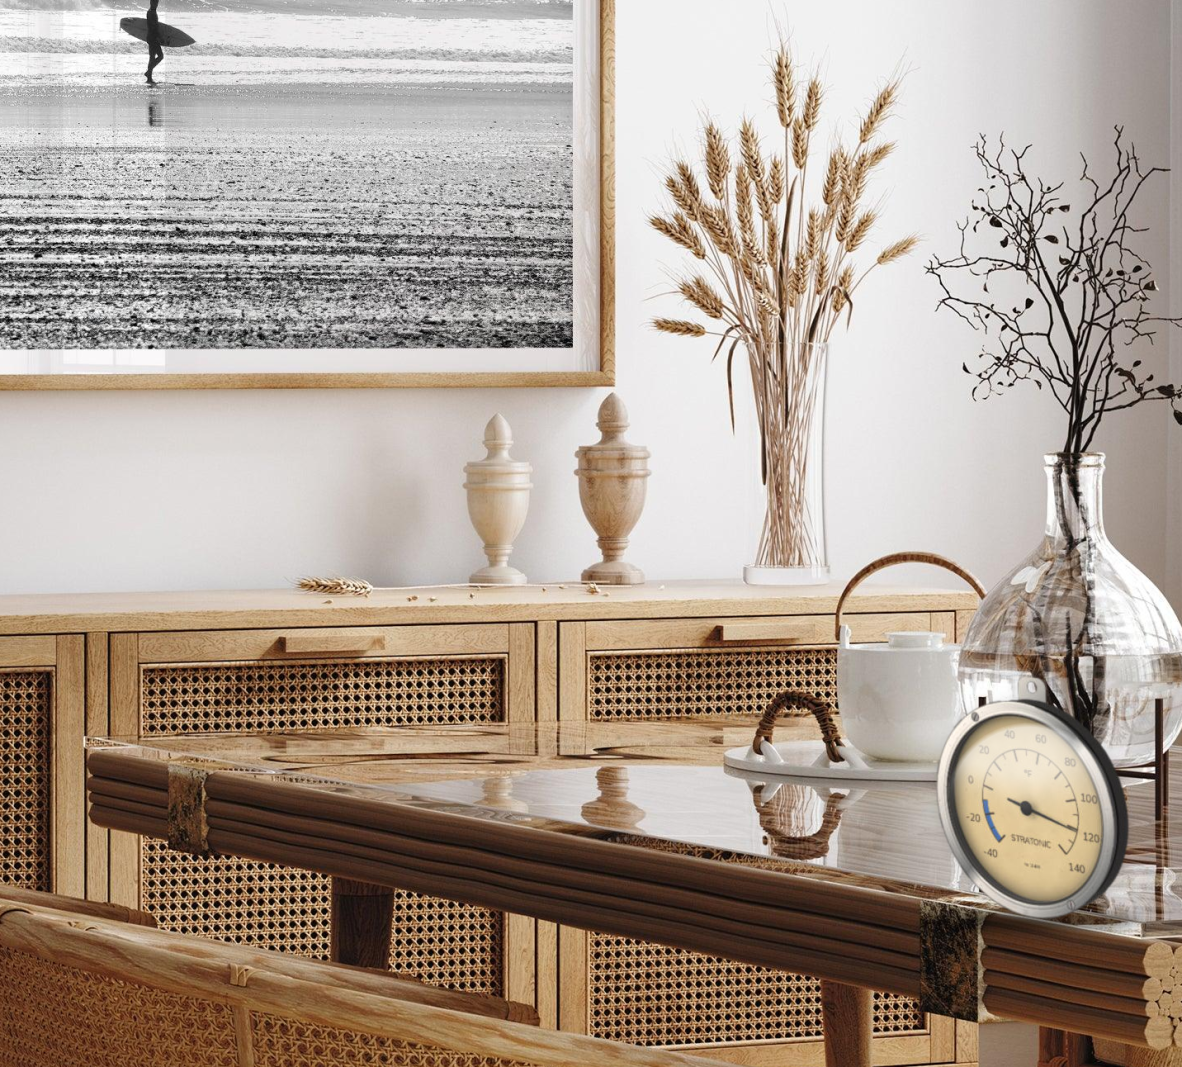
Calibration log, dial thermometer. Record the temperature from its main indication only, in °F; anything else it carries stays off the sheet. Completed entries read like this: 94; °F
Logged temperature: 120; °F
